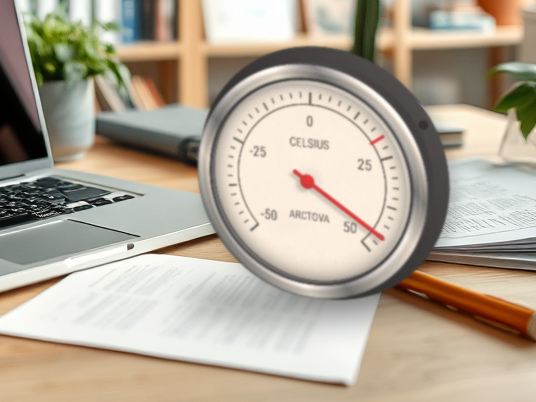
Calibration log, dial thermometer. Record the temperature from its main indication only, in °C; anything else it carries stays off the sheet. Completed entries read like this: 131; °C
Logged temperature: 45; °C
